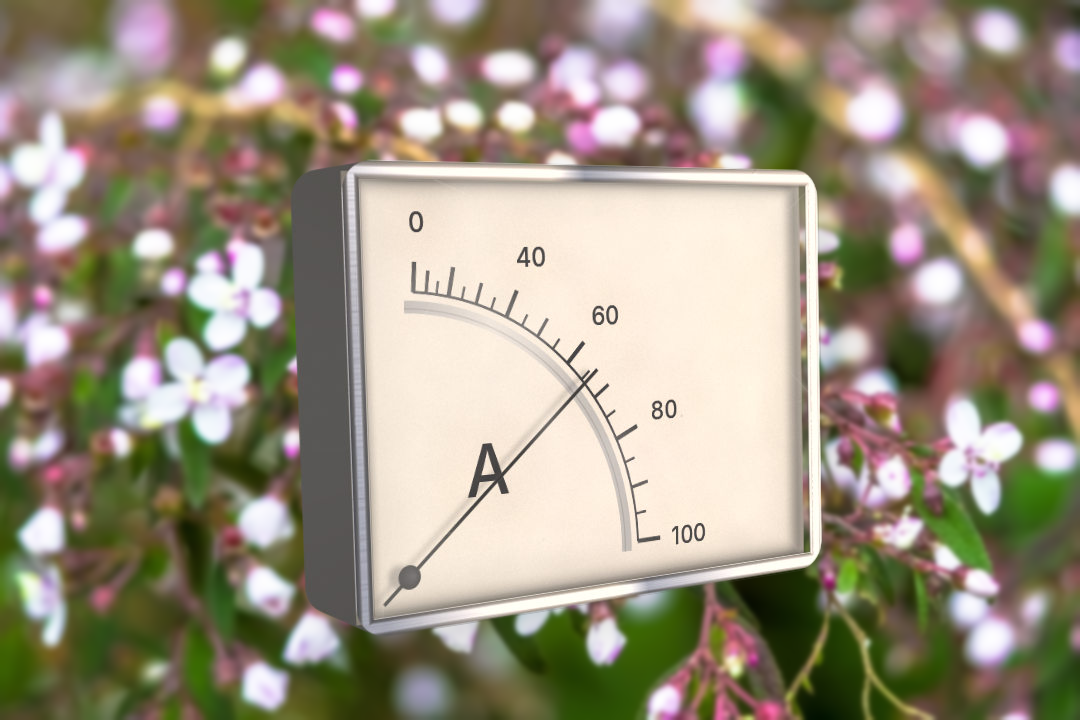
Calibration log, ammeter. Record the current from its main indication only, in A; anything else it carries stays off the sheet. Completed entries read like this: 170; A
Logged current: 65; A
